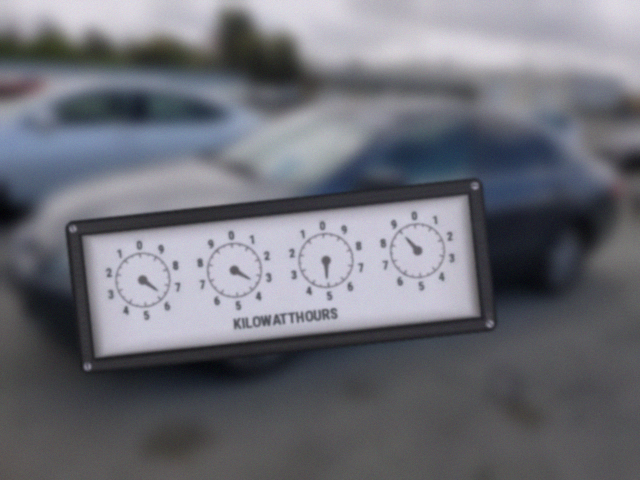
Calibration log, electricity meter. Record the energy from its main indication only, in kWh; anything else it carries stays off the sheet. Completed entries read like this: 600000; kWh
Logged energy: 6349; kWh
